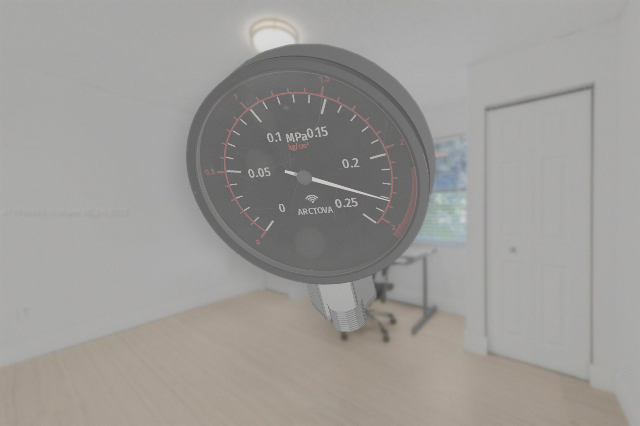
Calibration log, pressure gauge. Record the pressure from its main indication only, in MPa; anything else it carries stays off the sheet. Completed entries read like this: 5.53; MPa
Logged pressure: 0.23; MPa
